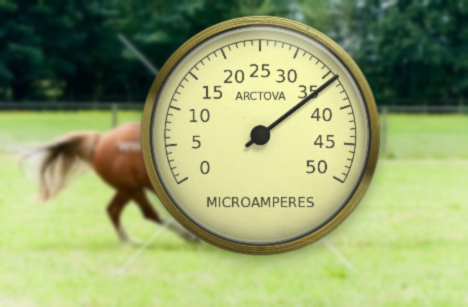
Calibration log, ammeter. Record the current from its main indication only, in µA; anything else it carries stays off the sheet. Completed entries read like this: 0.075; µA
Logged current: 36; µA
